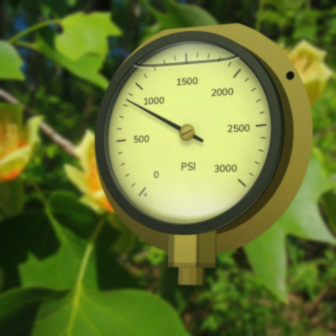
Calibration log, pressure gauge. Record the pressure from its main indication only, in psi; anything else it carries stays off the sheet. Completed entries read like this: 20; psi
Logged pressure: 850; psi
